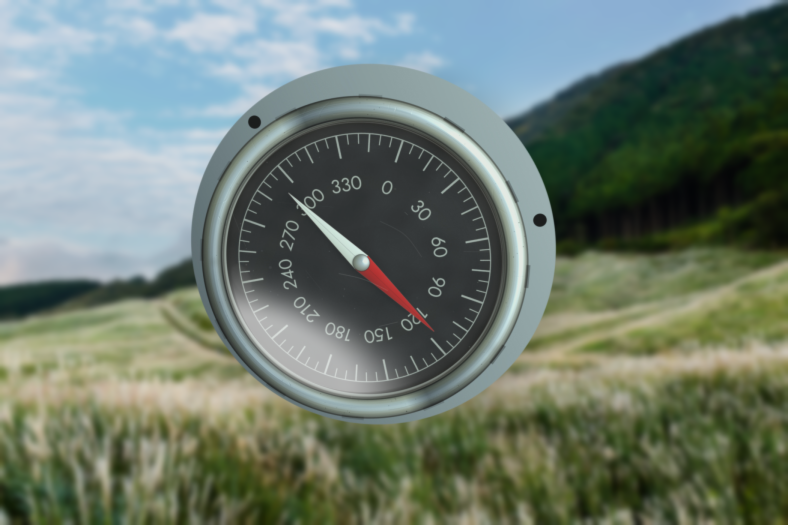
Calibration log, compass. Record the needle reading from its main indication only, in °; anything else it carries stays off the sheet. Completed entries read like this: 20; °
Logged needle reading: 115; °
